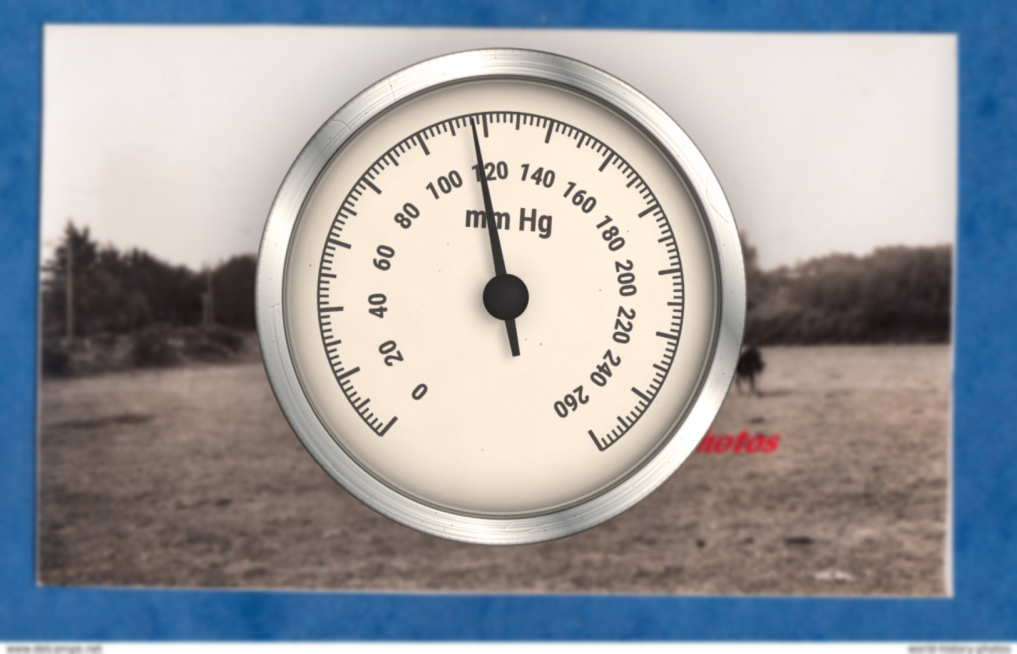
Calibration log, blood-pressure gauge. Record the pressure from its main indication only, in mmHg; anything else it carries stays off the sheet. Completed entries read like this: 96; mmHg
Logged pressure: 116; mmHg
